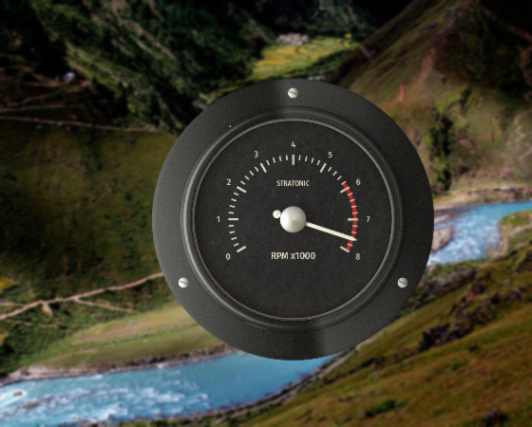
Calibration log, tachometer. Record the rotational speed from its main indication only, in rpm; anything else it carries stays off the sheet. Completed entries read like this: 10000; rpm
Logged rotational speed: 7600; rpm
